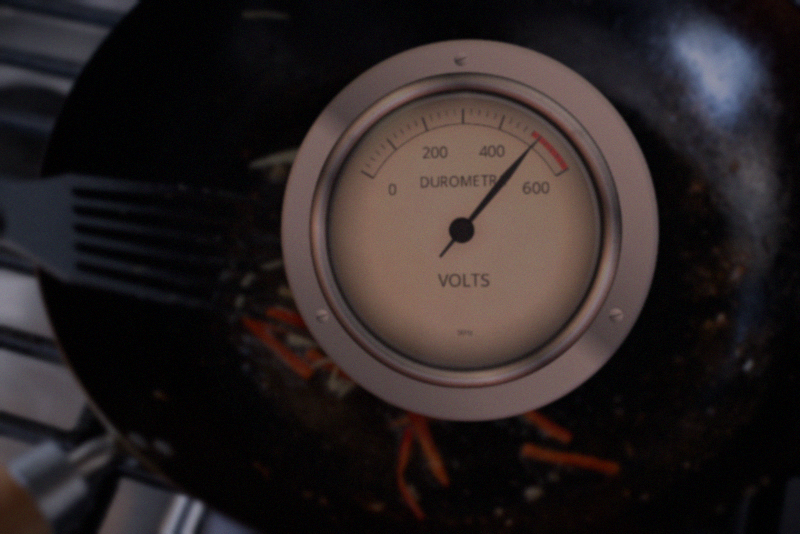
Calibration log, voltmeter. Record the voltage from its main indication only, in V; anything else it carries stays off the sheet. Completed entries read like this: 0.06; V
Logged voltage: 500; V
